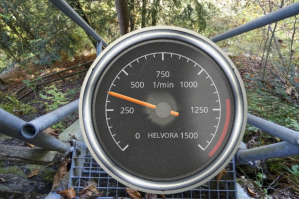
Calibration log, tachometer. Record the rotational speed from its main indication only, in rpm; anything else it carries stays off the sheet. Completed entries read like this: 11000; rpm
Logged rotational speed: 350; rpm
